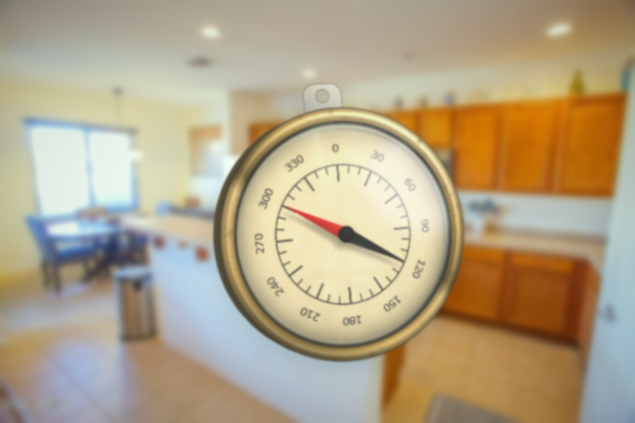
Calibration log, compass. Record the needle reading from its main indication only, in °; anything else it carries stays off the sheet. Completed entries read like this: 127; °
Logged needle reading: 300; °
